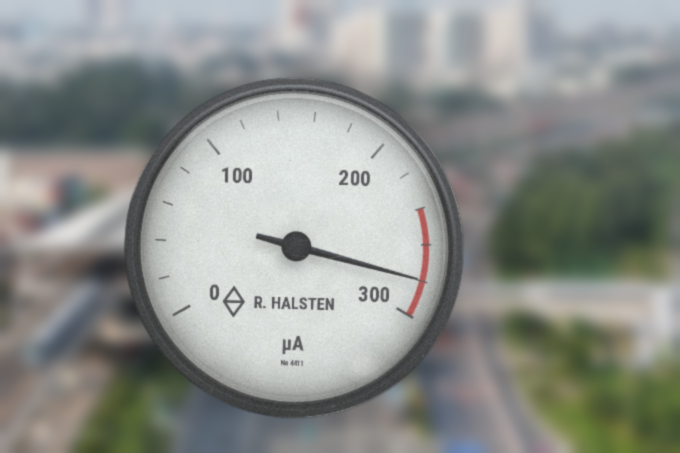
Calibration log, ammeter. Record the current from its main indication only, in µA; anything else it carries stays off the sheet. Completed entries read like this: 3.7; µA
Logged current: 280; µA
